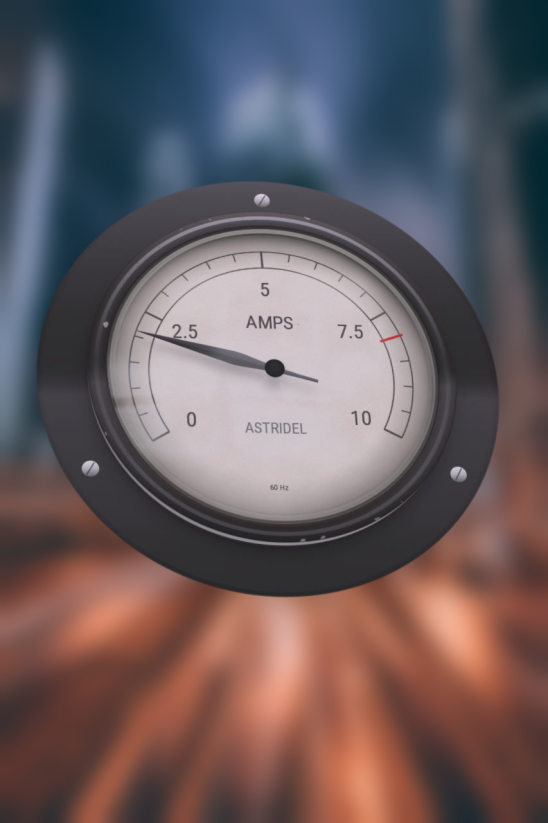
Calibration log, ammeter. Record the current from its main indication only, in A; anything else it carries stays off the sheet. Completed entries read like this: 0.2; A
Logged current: 2; A
